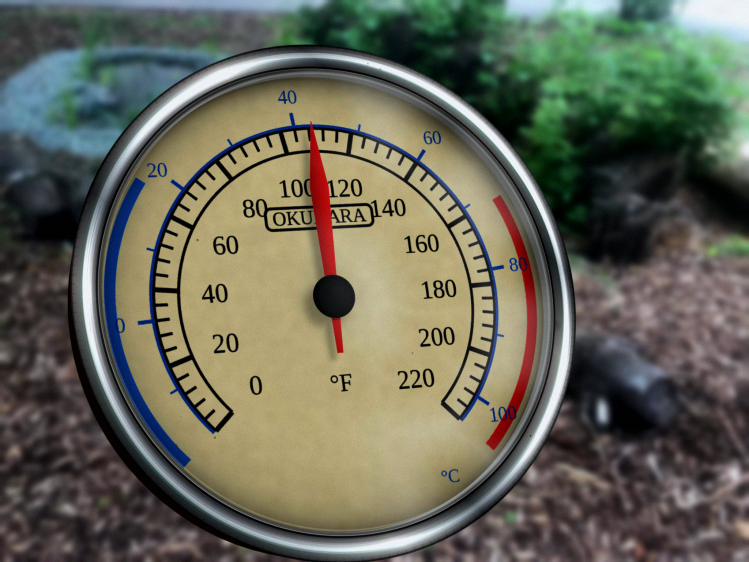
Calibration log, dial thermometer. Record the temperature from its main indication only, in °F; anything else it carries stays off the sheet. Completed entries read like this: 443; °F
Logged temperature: 108; °F
